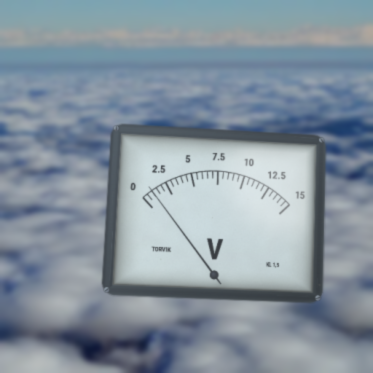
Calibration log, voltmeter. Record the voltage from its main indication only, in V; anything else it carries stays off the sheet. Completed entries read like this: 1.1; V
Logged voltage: 1; V
